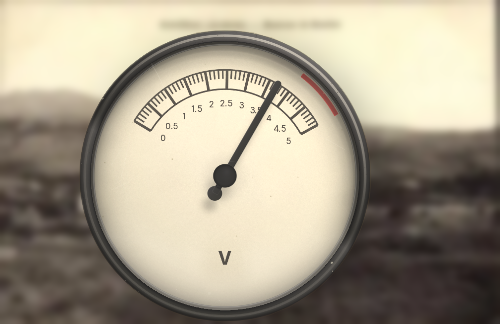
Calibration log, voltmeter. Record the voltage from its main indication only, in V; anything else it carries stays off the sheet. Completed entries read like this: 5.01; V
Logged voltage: 3.7; V
